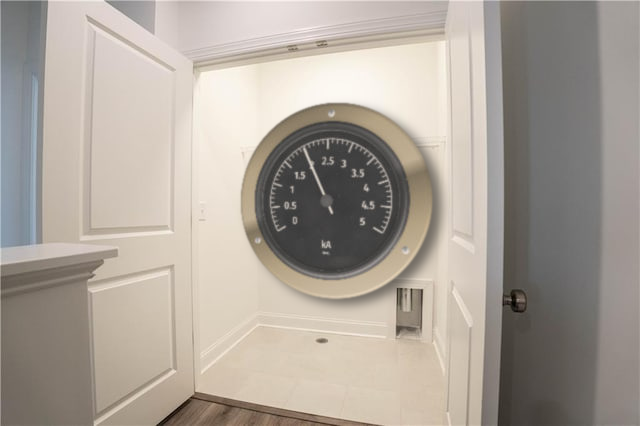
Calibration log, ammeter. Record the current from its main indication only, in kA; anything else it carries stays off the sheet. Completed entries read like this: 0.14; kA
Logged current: 2; kA
